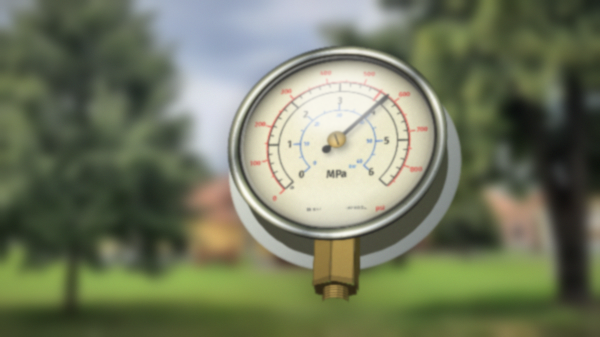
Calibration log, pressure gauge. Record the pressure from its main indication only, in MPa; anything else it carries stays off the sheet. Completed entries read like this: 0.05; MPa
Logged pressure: 4; MPa
